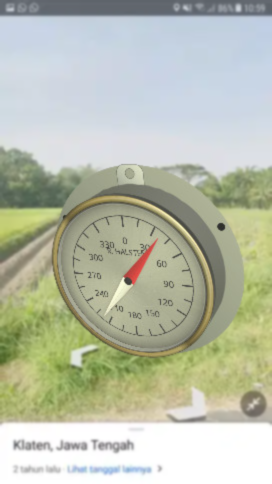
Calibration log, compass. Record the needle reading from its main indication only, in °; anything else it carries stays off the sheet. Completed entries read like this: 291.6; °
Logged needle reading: 37.5; °
